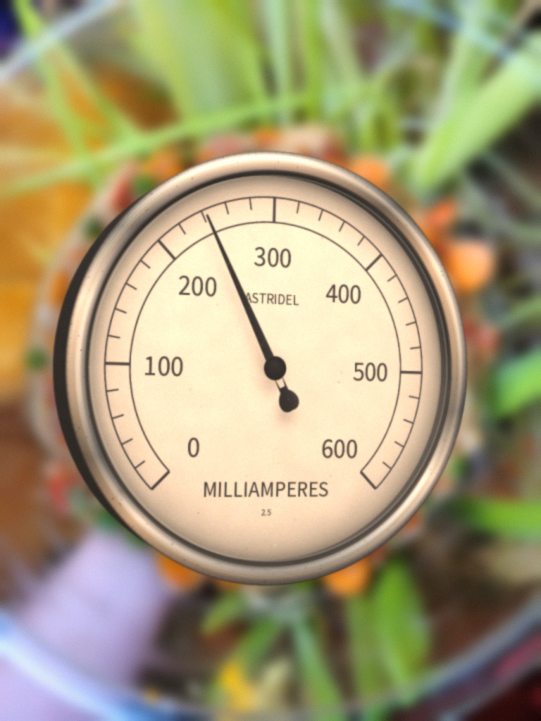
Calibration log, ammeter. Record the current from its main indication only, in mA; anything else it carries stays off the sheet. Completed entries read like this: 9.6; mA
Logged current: 240; mA
